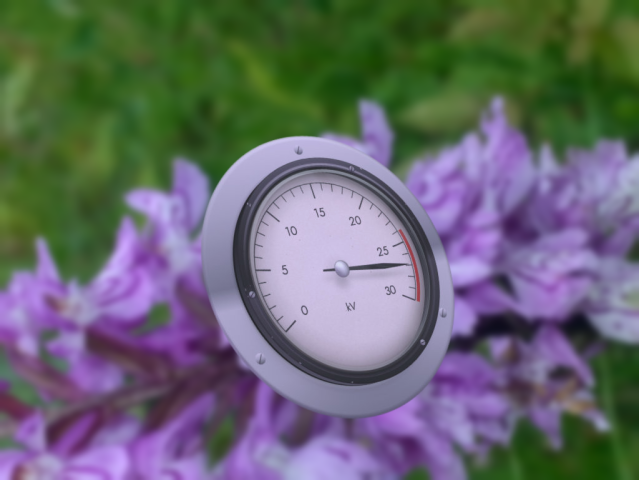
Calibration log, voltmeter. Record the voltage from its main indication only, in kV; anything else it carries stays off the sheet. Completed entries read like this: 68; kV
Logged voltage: 27; kV
